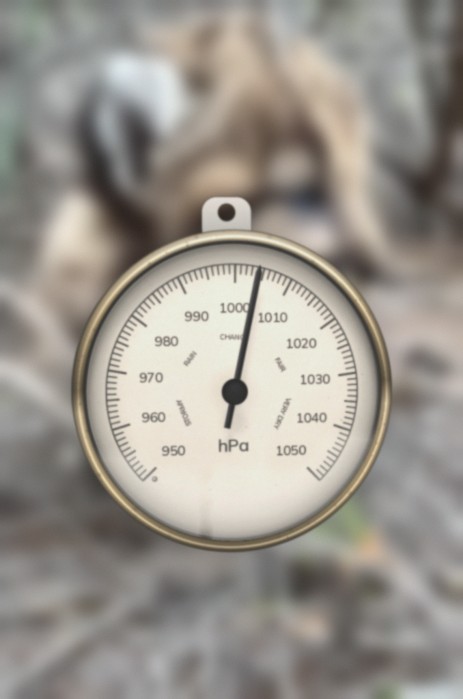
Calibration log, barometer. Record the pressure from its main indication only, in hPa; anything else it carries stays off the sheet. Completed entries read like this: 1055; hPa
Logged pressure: 1004; hPa
